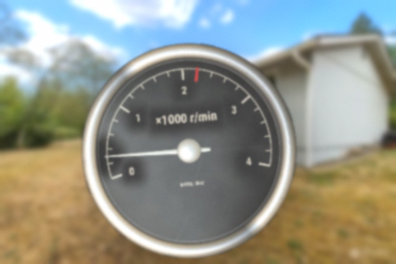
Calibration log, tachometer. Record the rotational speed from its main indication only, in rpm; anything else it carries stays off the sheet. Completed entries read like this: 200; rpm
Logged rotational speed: 300; rpm
